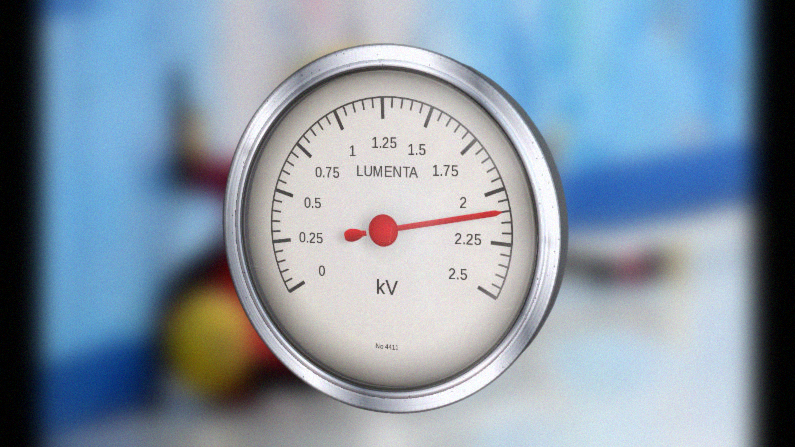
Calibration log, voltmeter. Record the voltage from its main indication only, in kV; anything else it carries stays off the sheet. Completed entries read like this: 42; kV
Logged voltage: 2.1; kV
